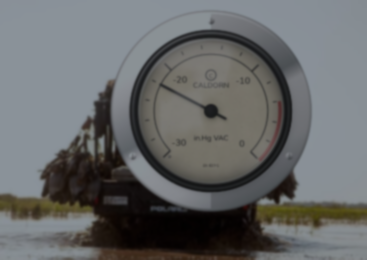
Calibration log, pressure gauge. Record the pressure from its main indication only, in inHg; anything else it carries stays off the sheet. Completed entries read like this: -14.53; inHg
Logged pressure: -22; inHg
